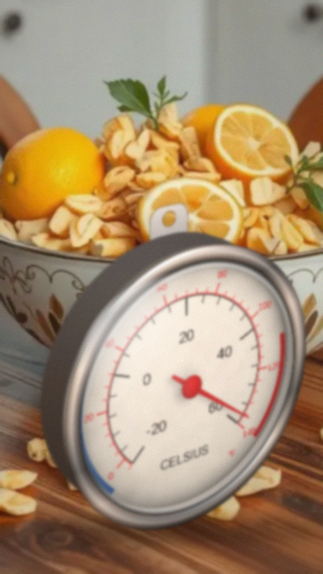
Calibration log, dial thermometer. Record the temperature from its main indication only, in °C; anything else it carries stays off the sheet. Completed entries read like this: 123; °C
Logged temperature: 58; °C
